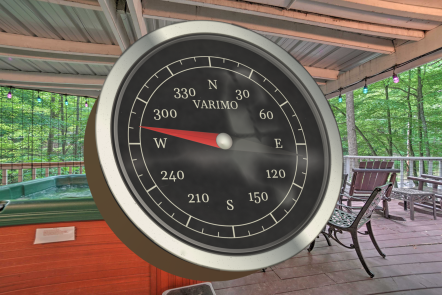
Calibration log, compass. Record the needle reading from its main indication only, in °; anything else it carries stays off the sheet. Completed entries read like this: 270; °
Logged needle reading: 280; °
